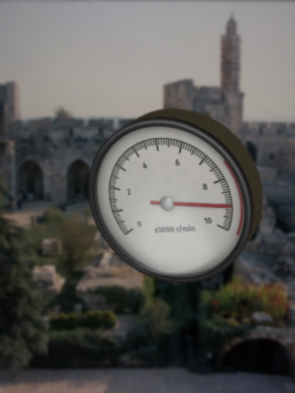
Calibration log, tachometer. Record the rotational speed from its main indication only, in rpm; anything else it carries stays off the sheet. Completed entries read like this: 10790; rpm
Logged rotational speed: 9000; rpm
